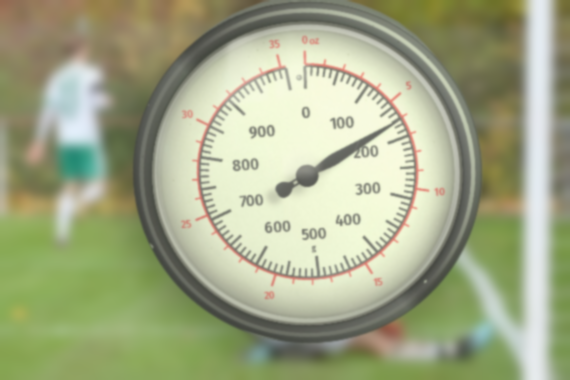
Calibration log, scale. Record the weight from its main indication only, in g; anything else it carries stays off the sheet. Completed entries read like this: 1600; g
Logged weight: 170; g
